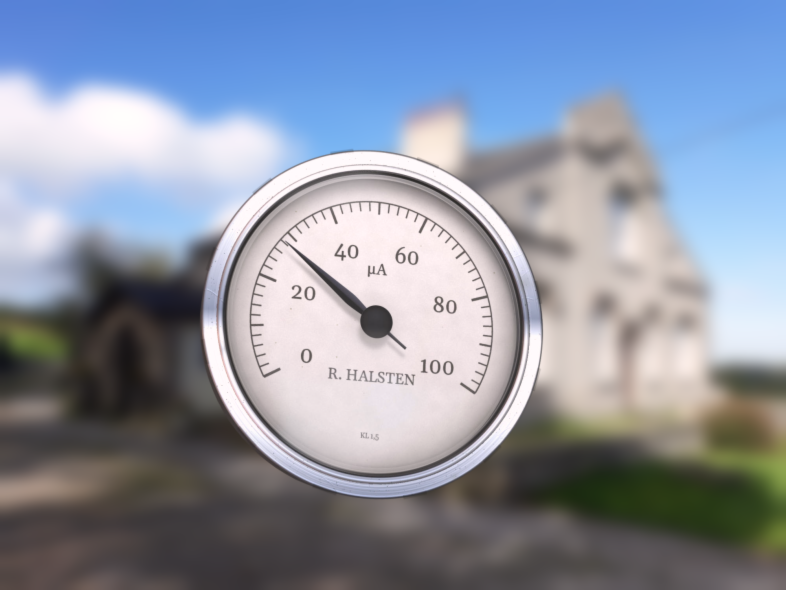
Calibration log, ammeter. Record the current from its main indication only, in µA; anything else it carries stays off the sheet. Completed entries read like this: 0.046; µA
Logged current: 28; µA
